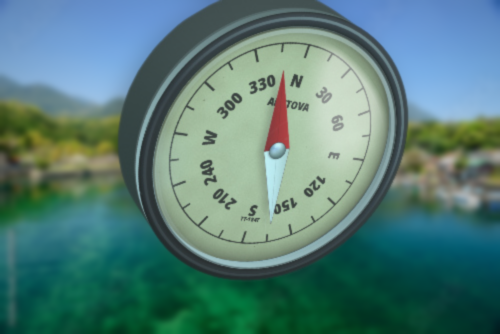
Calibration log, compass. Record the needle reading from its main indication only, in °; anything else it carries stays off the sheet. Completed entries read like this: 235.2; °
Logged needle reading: 345; °
